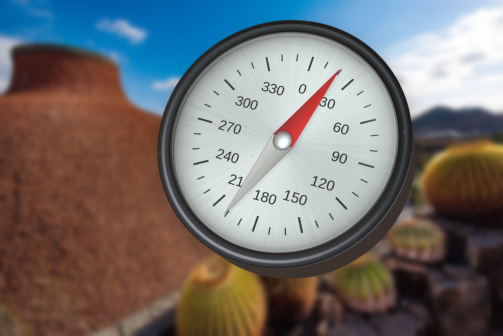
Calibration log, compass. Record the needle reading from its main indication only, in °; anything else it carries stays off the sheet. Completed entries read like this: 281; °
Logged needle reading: 20; °
